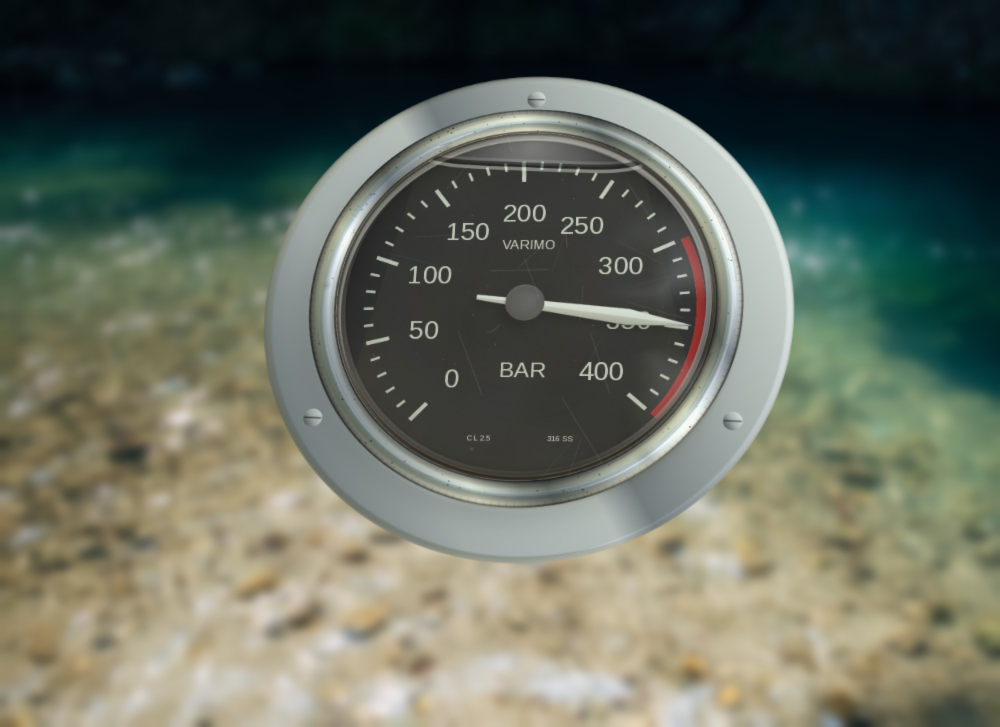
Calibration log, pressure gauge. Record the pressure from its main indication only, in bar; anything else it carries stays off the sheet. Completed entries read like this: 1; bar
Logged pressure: 350; bar
